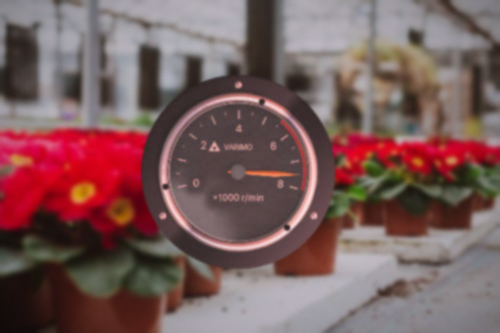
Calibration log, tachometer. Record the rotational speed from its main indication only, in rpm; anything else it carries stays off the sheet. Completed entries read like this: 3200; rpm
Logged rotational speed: 7500; rpm
